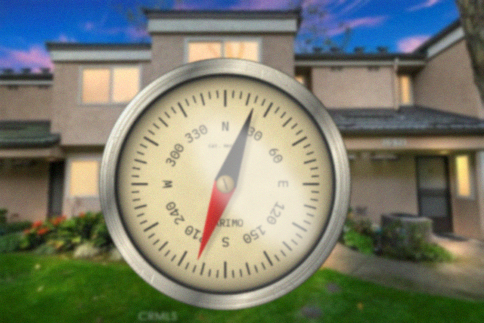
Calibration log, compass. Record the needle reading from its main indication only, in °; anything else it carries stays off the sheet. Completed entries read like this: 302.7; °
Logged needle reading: 200; °
